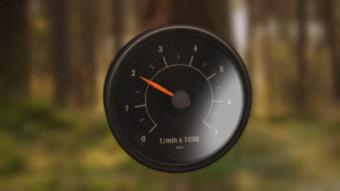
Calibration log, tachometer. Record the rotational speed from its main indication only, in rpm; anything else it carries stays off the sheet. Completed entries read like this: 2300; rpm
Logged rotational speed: 2000; rpm
